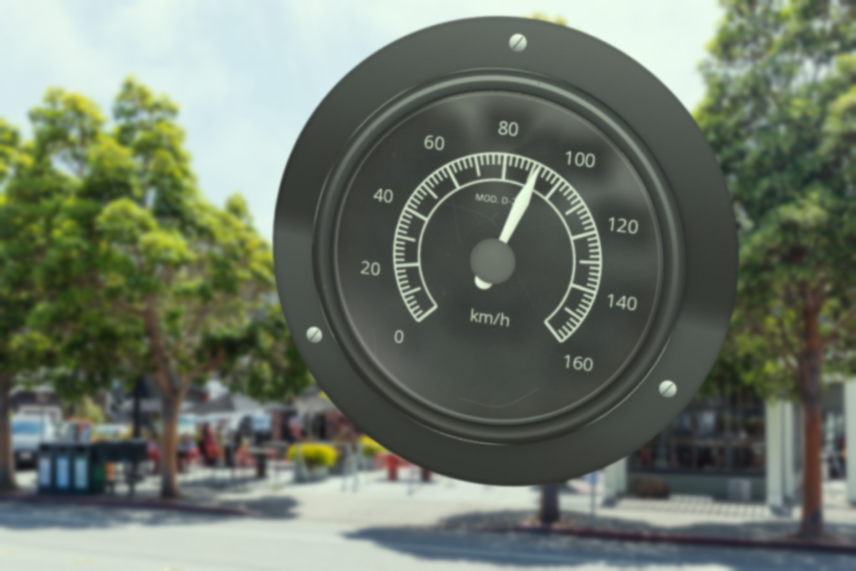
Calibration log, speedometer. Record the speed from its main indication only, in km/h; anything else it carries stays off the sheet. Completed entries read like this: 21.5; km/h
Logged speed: 92; km/h
